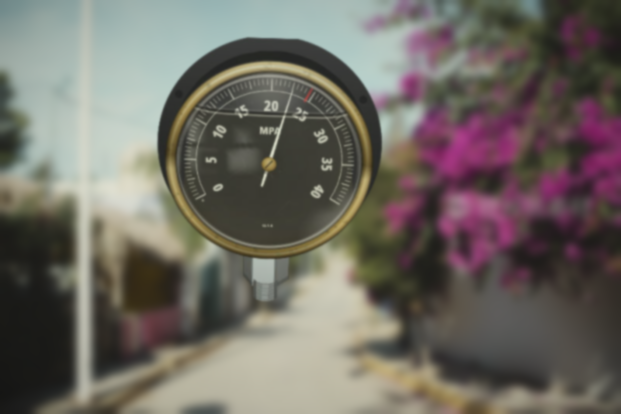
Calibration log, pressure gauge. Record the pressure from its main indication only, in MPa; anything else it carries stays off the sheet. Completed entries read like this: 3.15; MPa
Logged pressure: 22.5; MPa
